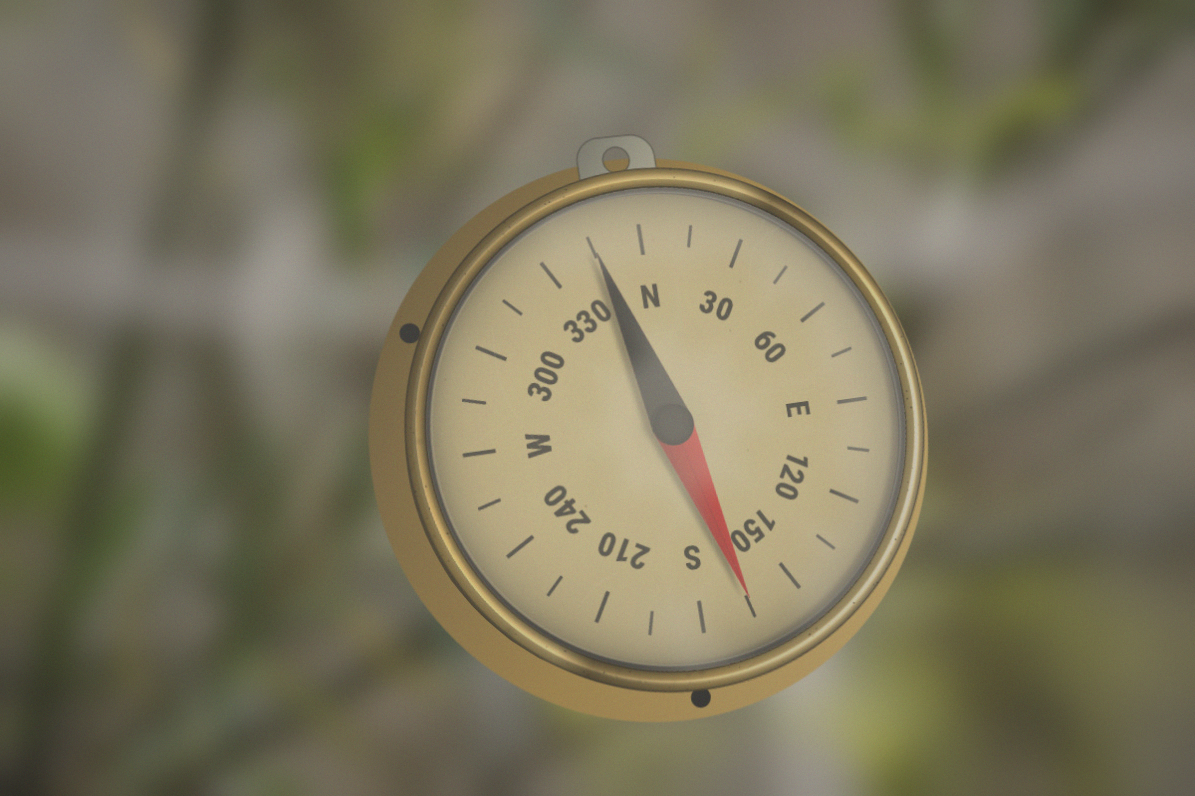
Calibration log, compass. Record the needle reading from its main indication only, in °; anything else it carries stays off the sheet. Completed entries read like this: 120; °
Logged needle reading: 165; °
